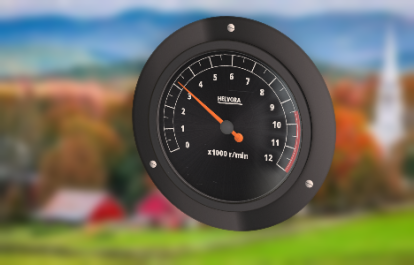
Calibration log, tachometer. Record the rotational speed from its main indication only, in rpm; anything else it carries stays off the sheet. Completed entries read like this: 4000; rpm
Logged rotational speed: 3250; rpm
